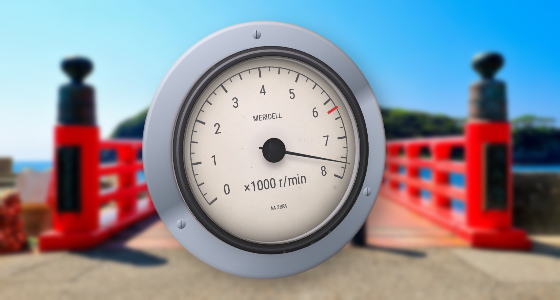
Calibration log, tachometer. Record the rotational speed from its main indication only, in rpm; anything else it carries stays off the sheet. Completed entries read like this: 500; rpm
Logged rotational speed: 7625; rpm
